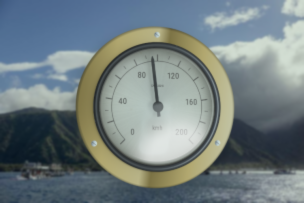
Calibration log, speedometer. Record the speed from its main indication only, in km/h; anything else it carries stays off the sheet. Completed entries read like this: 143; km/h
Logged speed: 95; km/h
